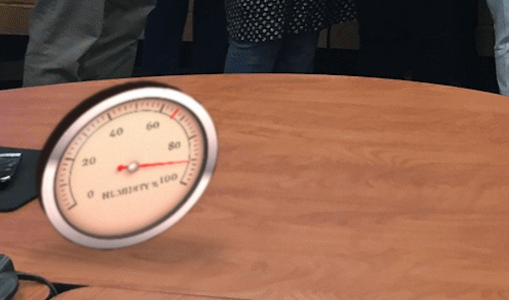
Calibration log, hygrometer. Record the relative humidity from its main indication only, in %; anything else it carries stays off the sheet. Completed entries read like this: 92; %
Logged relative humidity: 90; %
